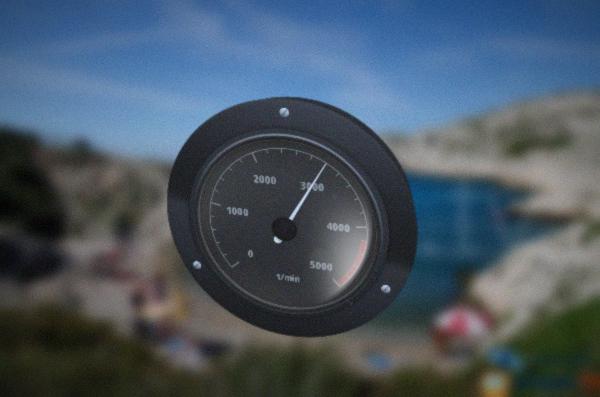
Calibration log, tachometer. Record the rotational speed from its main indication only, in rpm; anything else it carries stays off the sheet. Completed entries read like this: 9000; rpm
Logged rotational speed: 3000; rpm
